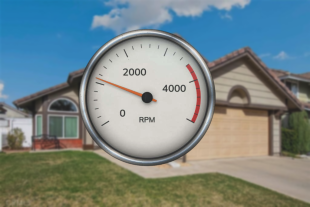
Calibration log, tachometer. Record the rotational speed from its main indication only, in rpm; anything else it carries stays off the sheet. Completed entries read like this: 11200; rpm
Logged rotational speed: 1100; rpm
